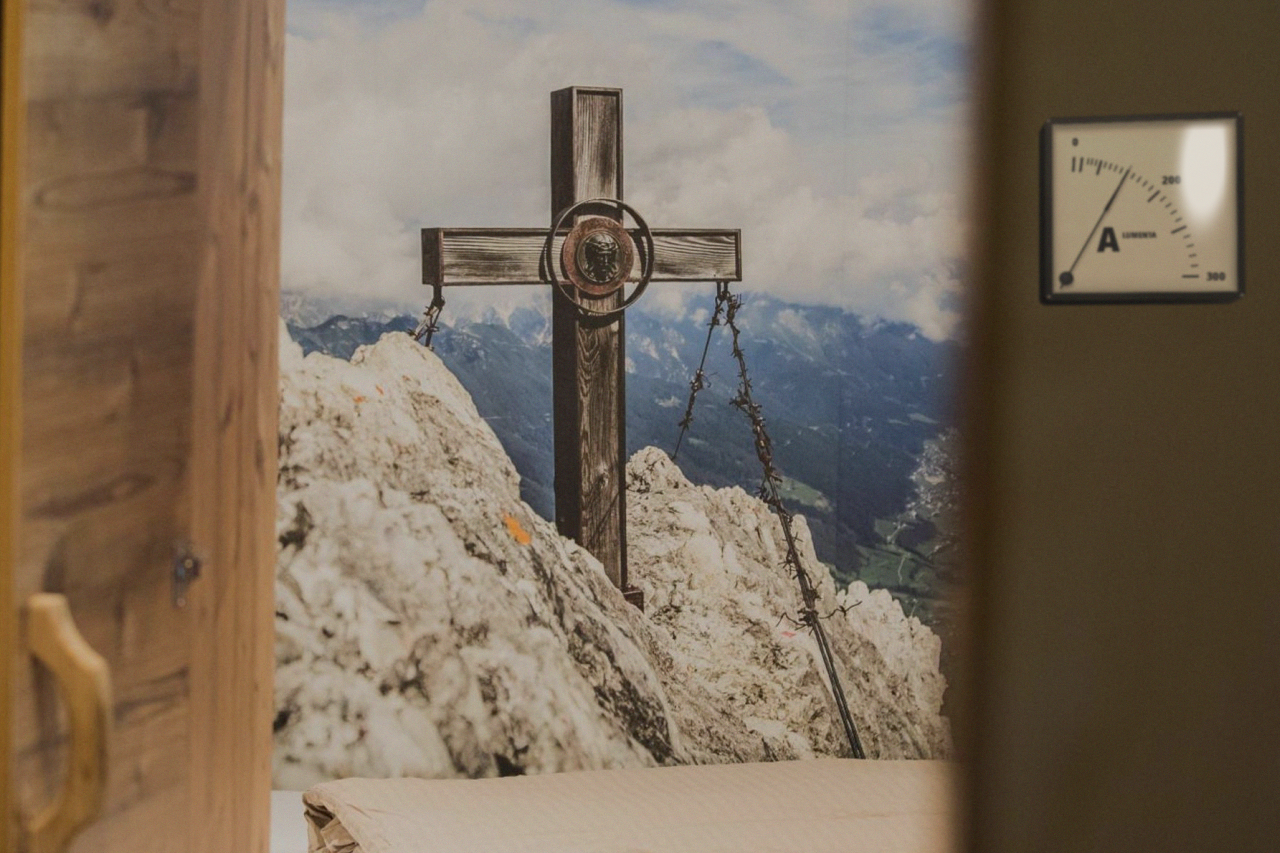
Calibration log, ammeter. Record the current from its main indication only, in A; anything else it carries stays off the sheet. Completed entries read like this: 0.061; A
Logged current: 150; A
